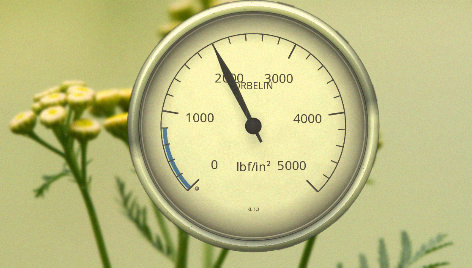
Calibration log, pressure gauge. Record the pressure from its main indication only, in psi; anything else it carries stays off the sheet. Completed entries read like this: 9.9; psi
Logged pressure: 2000; psi
